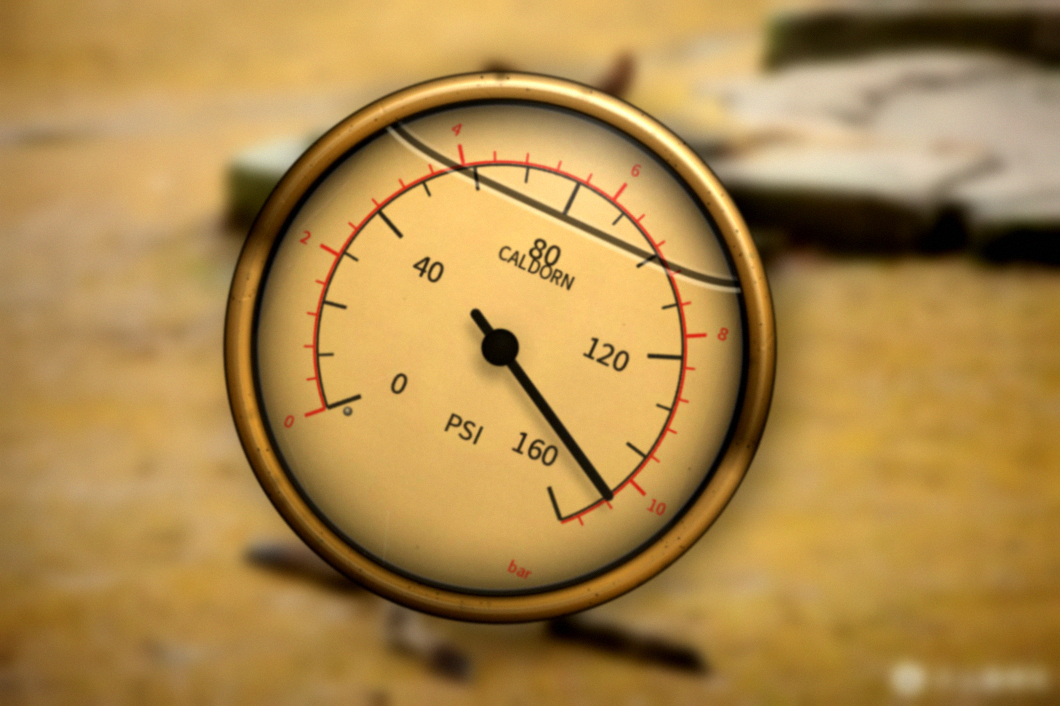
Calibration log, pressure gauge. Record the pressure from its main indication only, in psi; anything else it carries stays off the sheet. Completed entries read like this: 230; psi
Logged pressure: 150; psi
